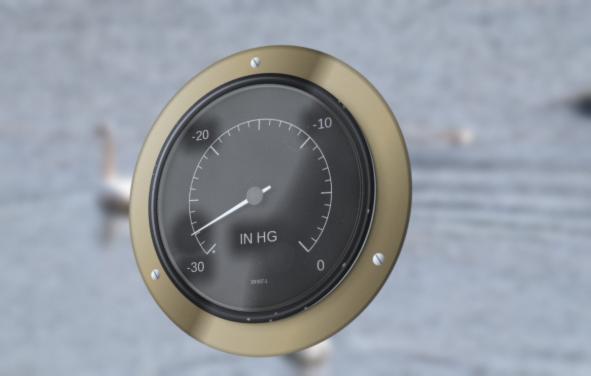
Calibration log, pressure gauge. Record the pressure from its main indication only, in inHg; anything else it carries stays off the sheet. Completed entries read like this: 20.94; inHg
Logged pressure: -28; inHg
